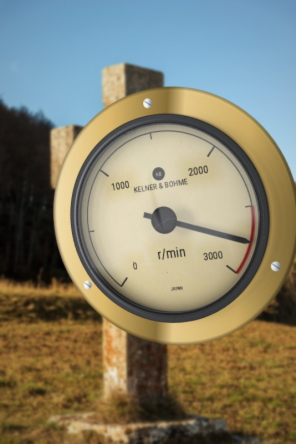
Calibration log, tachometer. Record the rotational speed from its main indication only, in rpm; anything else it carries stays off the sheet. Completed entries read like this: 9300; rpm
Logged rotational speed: 2750; rpm
